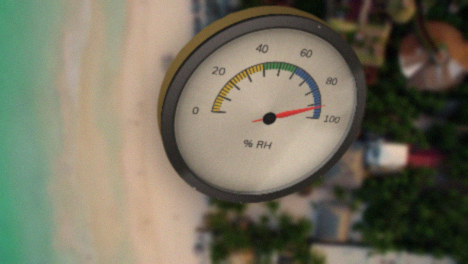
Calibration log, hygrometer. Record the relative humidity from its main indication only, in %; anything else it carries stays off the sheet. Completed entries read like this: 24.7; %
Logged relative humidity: 90; %
